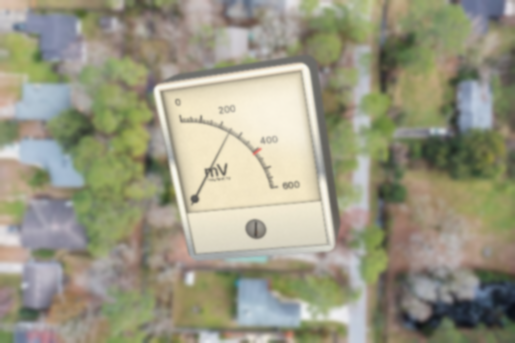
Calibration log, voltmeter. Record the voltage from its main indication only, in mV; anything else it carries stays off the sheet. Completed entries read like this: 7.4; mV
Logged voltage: 250; mV
